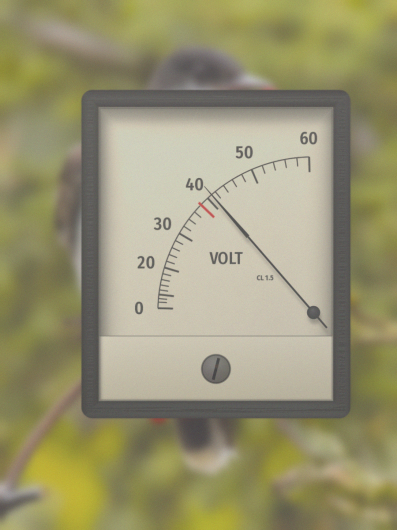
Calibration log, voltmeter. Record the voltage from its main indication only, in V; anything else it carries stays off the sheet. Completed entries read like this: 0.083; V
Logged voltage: 41; V
